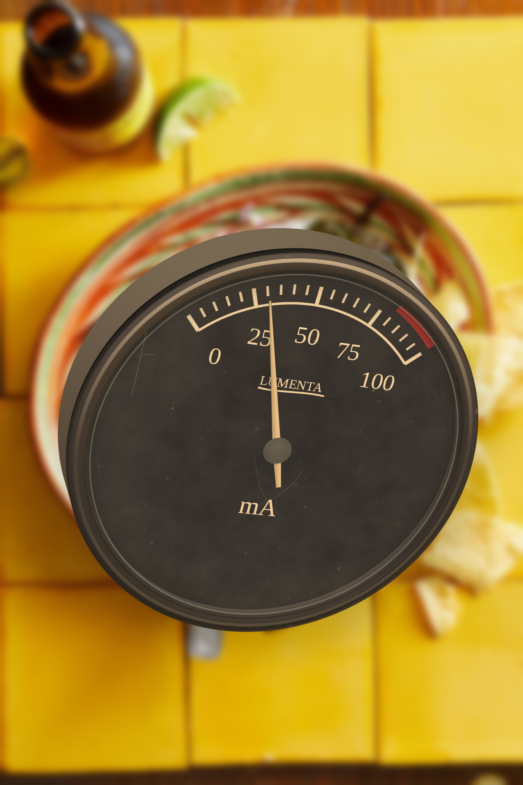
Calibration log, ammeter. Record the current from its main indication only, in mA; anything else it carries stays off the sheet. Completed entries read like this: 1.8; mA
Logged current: 30; mA
